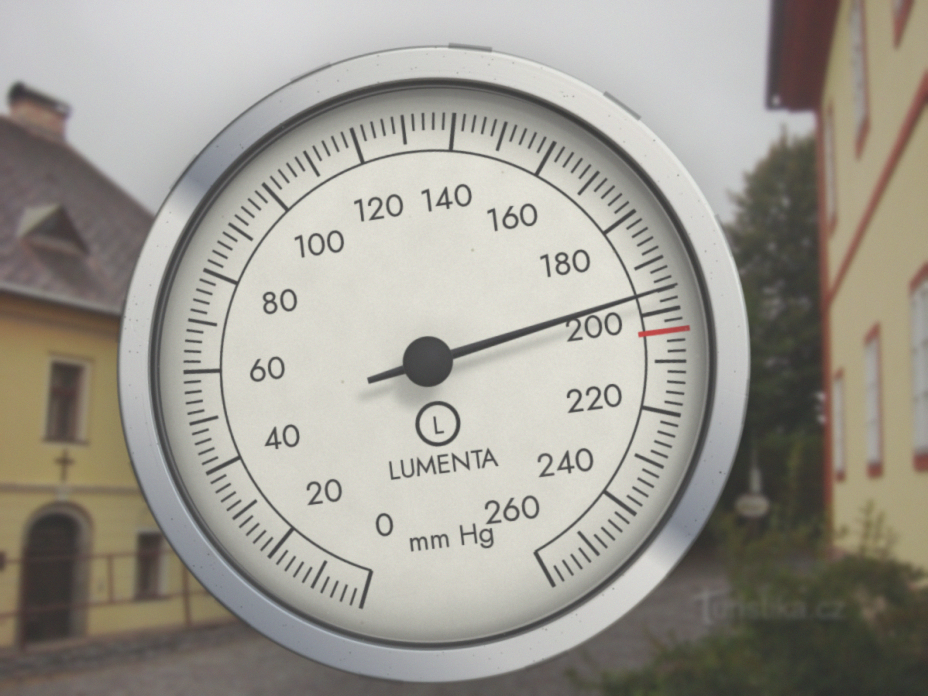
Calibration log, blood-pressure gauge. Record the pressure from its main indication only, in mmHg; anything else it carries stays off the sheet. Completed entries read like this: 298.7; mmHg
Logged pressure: 196; mmHg
